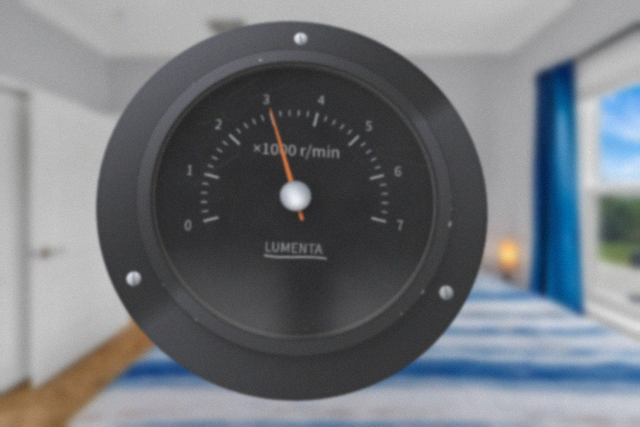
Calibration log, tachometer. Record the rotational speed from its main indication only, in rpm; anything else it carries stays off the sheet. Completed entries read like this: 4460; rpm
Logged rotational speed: 3000; rpm
